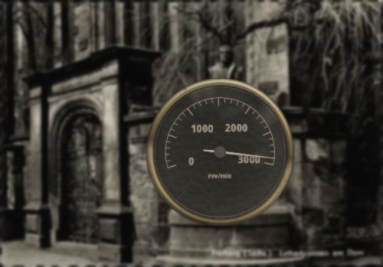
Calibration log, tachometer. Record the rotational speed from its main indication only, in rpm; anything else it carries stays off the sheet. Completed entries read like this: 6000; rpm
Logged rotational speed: 2900; rpm
